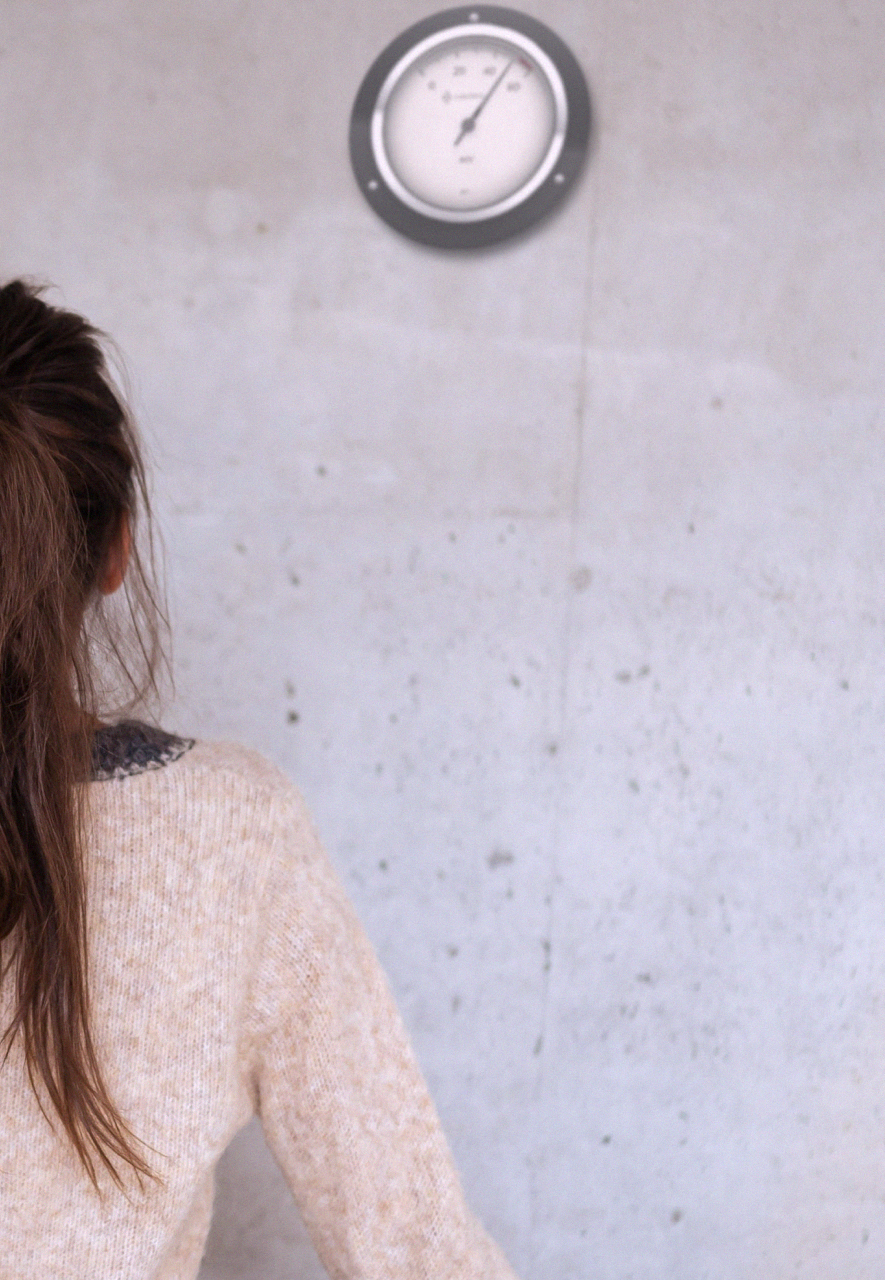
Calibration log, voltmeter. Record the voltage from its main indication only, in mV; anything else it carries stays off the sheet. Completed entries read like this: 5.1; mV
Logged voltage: 50; mV
